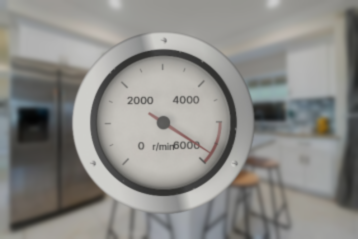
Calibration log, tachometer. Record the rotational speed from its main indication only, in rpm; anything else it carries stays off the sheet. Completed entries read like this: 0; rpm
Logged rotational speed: 5750; rpm
